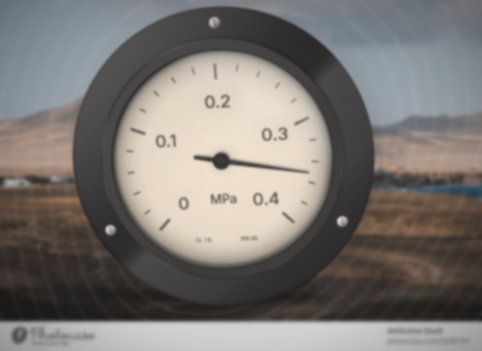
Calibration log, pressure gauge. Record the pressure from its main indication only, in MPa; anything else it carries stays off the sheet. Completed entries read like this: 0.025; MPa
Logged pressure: 0.35; MPa
